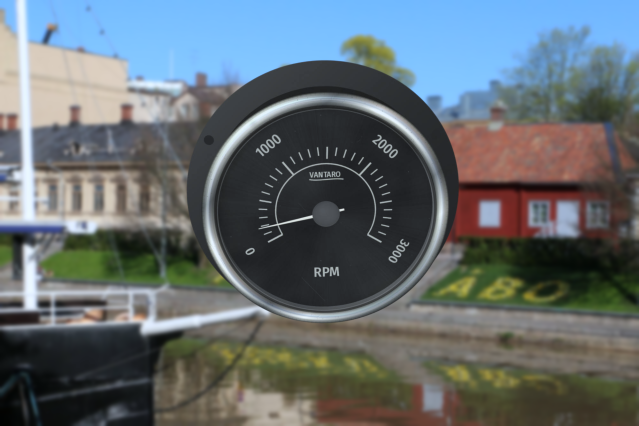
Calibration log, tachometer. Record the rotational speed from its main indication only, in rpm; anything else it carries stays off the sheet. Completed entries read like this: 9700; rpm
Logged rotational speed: 200; rpm
